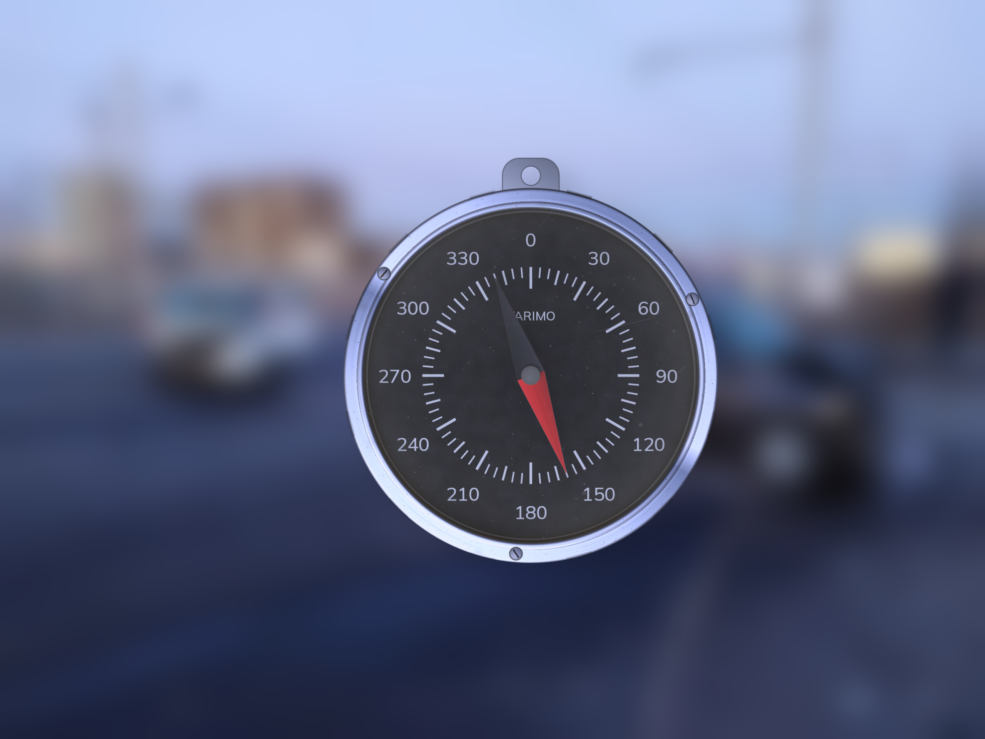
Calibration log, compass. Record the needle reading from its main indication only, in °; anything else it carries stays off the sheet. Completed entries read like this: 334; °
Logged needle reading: 160; °
